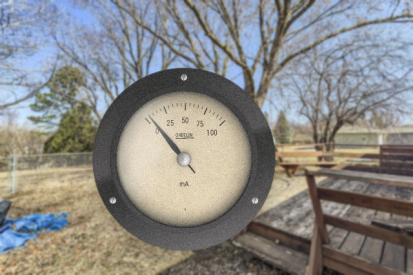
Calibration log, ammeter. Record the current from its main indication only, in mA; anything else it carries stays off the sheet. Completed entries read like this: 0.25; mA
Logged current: 5; mA
